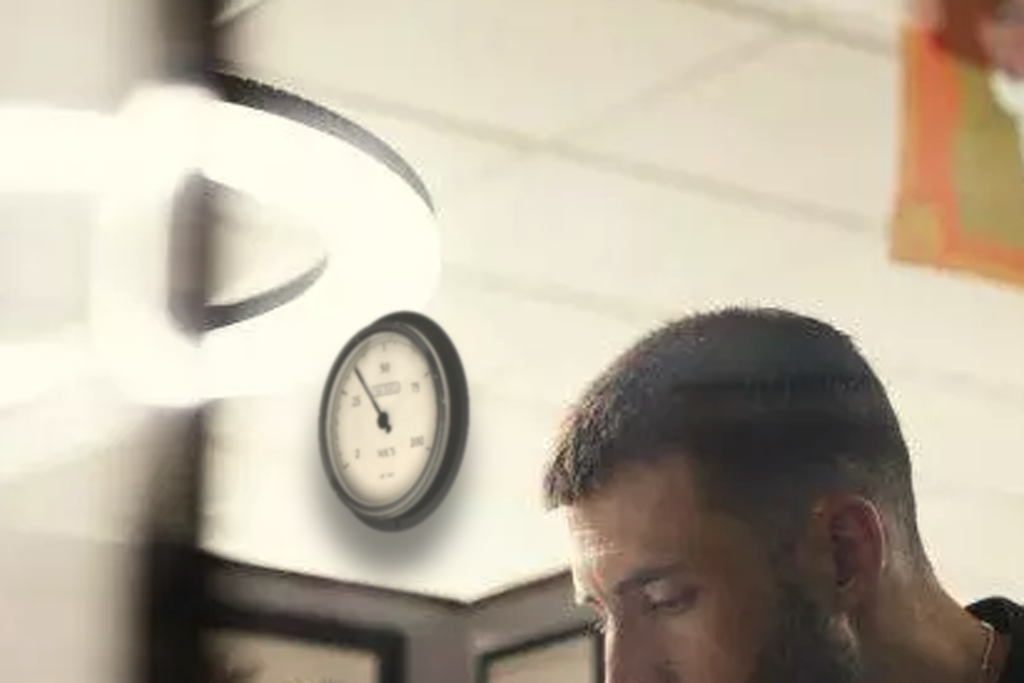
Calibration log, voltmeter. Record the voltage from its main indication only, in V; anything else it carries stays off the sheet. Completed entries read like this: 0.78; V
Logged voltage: 35; V
